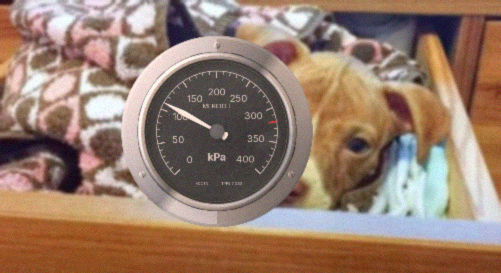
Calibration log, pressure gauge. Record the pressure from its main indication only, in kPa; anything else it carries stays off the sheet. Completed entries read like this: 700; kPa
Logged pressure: 110; kPa
